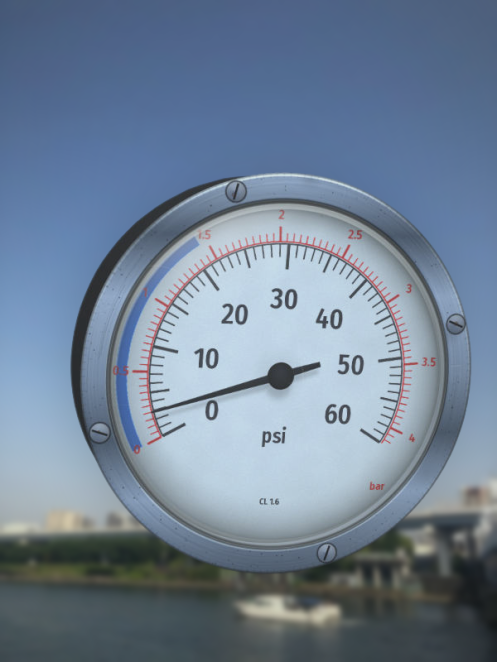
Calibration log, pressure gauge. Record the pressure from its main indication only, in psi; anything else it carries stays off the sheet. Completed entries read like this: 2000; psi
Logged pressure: 3; psi
